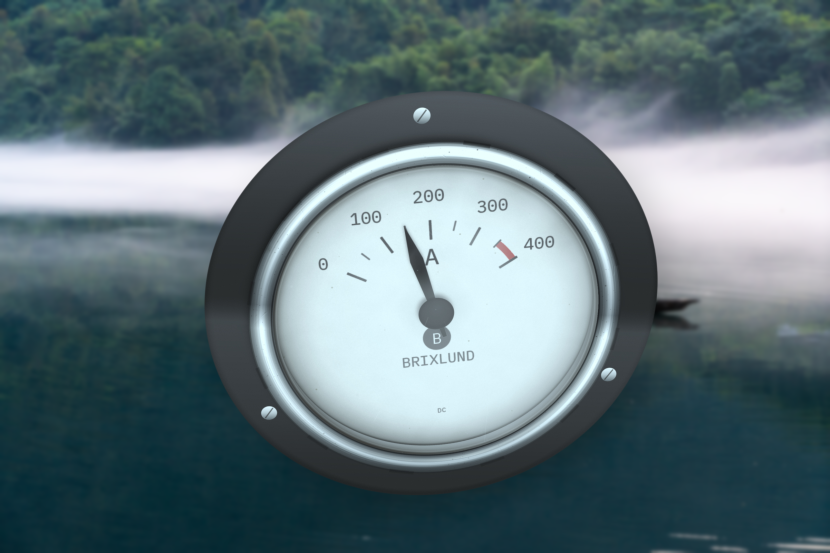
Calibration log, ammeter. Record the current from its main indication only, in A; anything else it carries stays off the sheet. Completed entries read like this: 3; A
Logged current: 150; A
